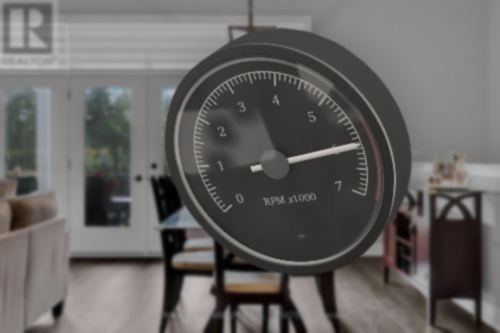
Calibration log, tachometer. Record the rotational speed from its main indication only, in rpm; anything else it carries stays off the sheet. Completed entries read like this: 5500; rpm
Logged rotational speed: 6000; rpm
